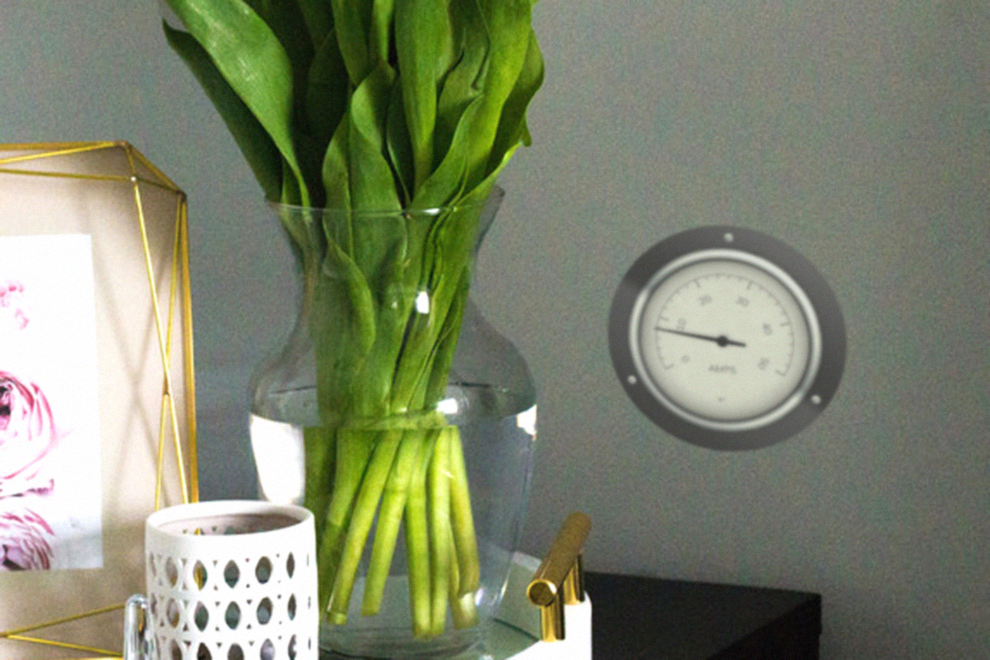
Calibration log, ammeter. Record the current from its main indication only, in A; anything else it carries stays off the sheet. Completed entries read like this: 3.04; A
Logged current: 8; A
